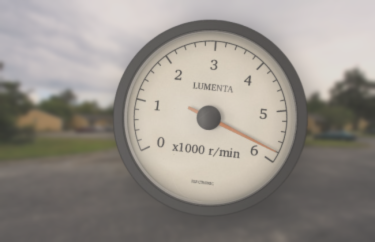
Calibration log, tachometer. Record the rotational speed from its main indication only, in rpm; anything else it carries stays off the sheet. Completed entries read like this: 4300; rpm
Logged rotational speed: 5800; rpm
